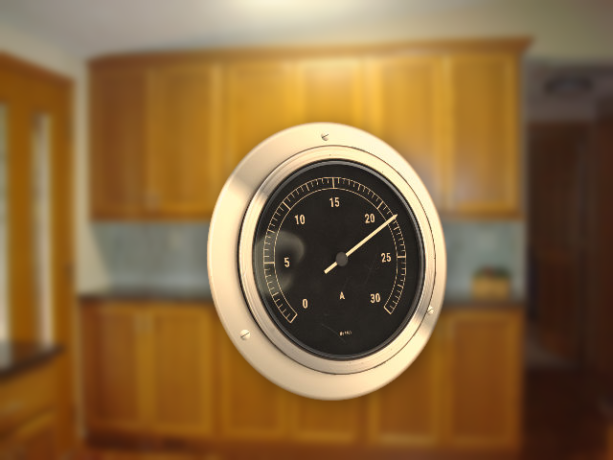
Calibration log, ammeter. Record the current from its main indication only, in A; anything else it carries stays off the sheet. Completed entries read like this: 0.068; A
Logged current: 21.5; A
